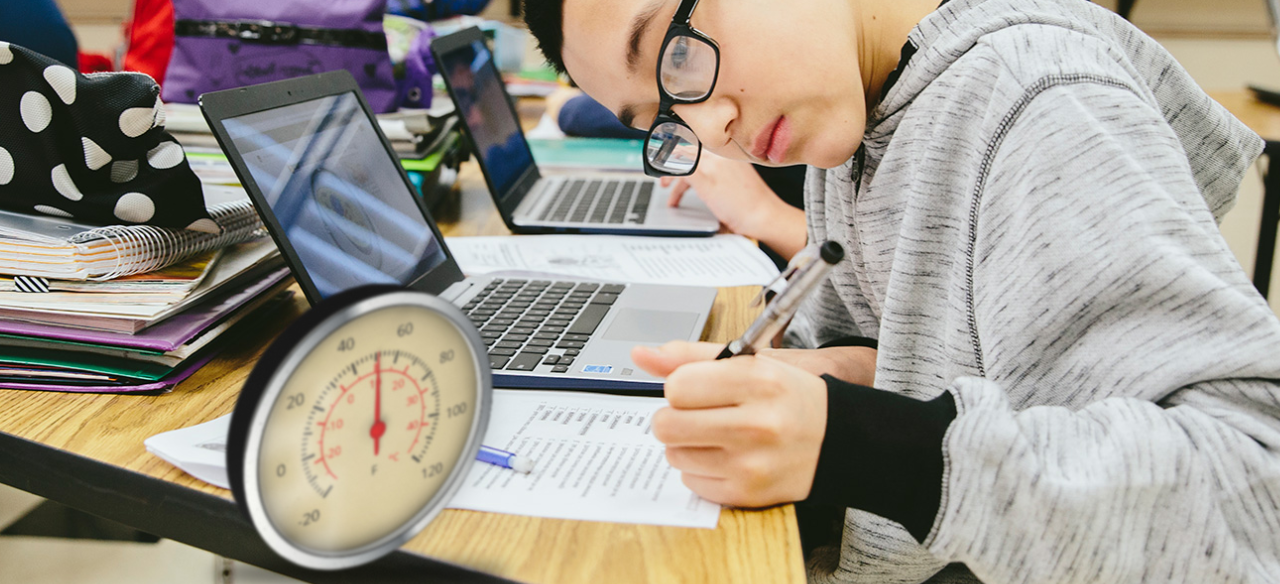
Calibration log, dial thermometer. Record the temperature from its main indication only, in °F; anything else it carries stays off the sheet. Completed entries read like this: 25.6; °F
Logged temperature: 50; °F
